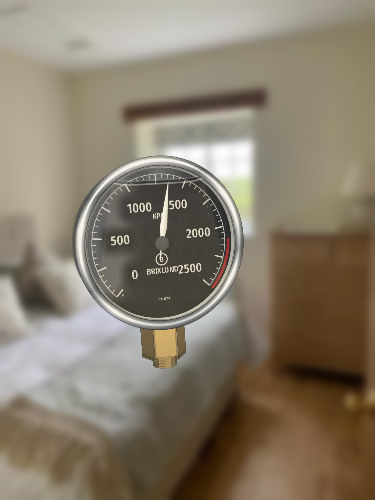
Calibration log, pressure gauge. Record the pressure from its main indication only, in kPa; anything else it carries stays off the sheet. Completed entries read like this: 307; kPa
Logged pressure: 1350; kPa
